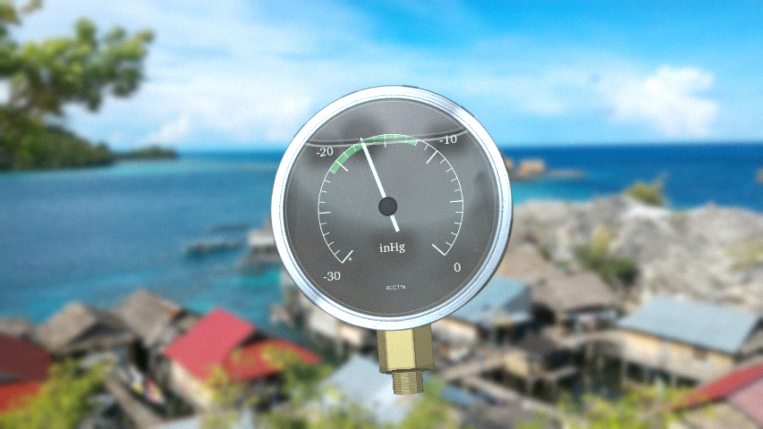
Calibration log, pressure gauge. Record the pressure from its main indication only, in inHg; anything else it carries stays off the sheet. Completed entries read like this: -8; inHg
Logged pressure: -17; inHg
